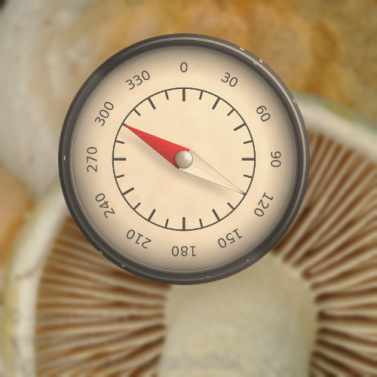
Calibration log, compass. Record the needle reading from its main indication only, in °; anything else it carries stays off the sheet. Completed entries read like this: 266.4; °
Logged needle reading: 300; °
